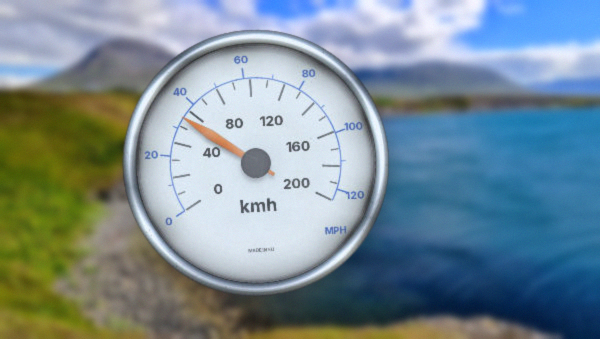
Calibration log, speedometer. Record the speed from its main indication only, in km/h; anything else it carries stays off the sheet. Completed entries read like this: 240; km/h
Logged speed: 55; km/h
